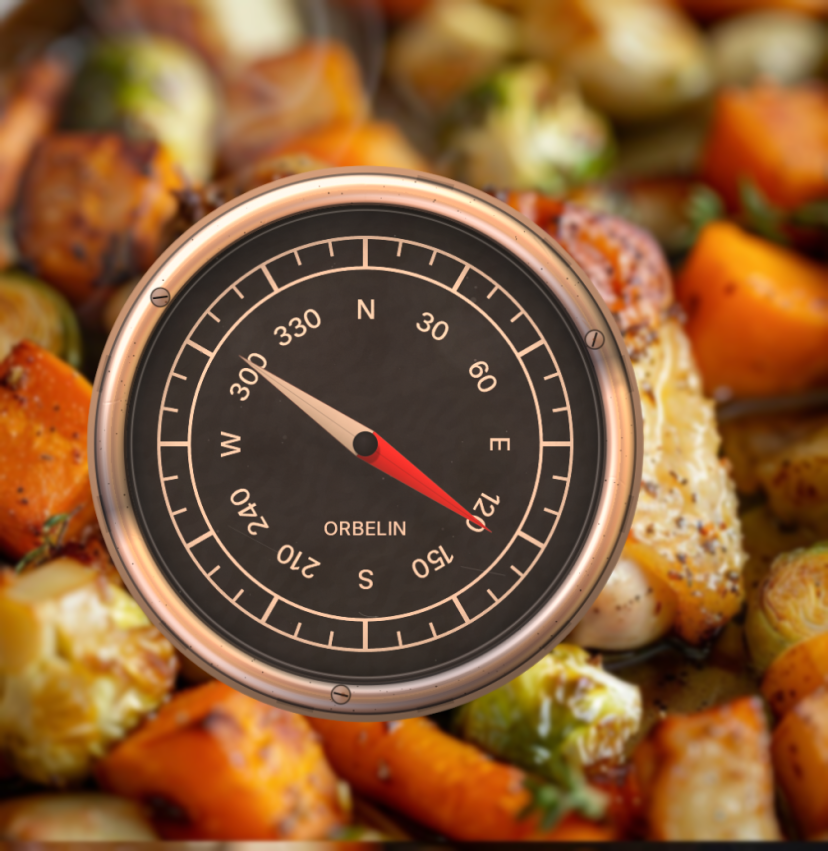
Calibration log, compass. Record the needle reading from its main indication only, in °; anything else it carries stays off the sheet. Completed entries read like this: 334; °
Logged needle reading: 125; °
